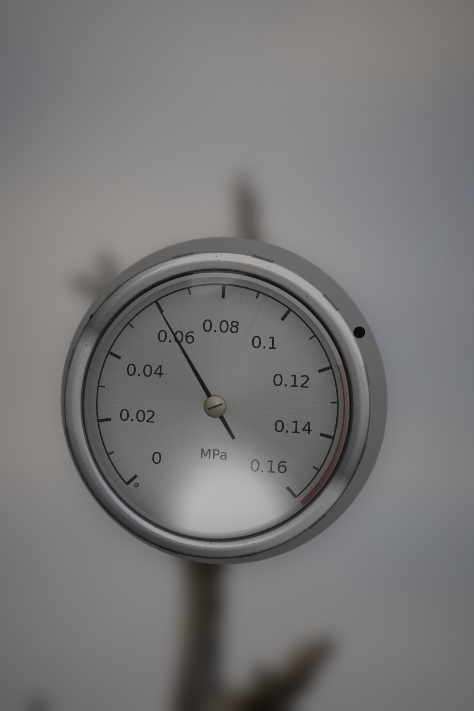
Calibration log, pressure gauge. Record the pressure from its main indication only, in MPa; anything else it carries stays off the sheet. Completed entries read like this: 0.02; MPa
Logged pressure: 0.06; MPa
